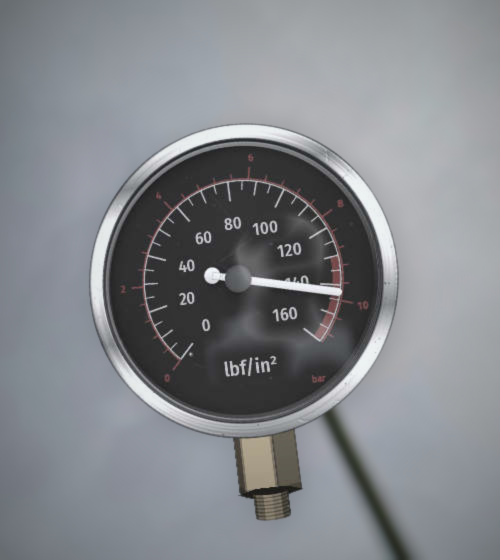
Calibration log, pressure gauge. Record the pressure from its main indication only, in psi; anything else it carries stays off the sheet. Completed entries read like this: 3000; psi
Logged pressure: 142.5; psi
